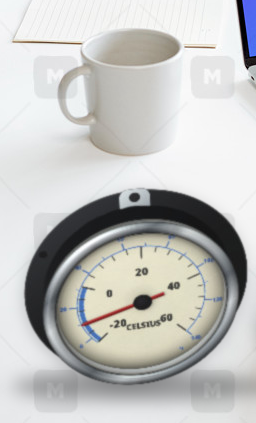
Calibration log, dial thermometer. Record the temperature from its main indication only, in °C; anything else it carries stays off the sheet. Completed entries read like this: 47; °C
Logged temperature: -12; °C
